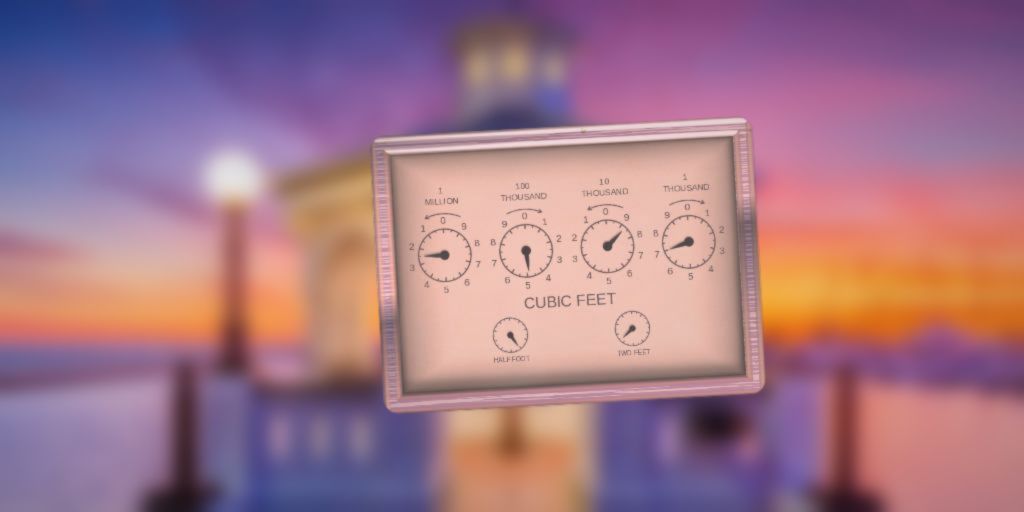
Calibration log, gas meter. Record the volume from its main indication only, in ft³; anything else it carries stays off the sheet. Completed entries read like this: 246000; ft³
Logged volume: 248700; ft³
